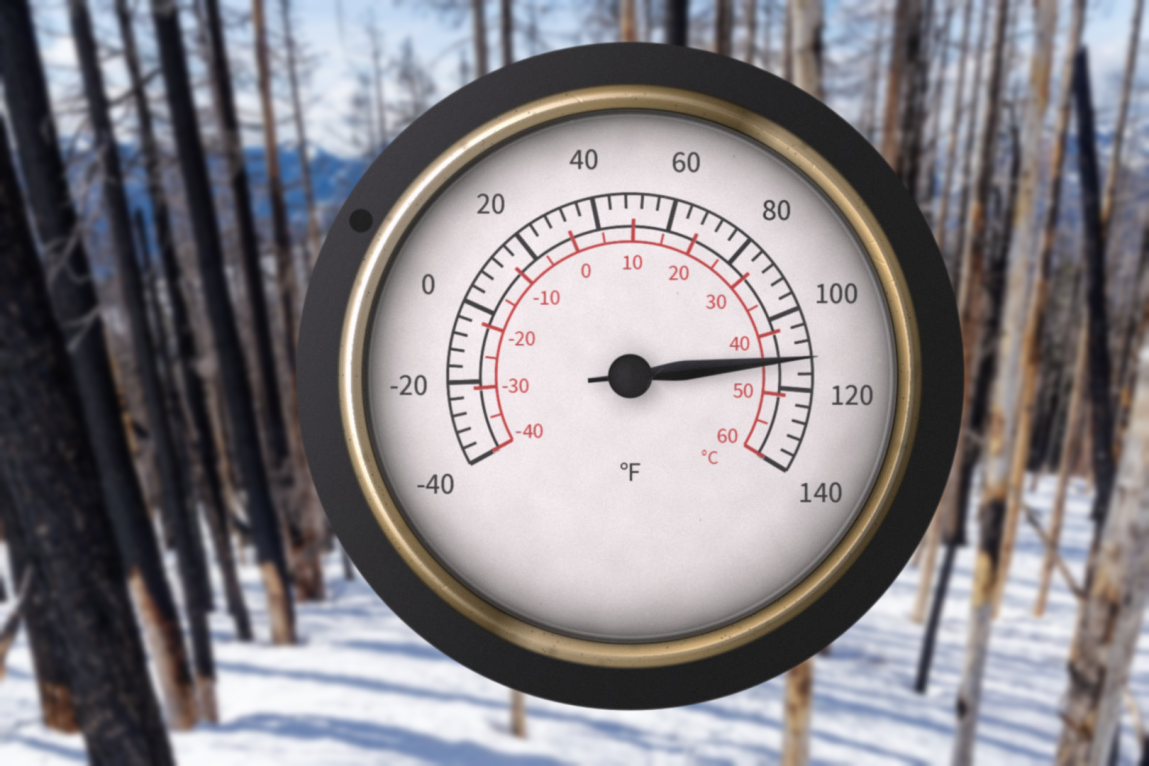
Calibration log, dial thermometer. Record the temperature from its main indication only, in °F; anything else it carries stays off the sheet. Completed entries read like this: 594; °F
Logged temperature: 112; °F
